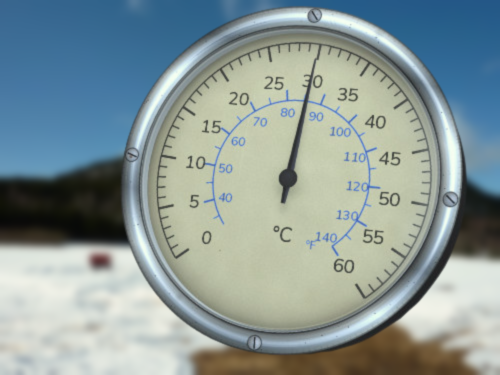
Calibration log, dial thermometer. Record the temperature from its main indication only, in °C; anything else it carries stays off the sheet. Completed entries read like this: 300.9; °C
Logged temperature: 30; °C
